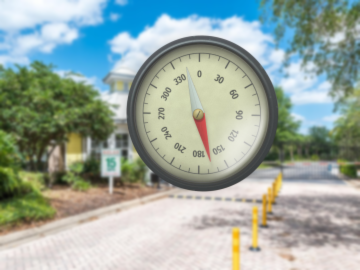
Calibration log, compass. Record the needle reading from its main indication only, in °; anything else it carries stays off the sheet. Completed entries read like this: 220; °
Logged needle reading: 165; °
